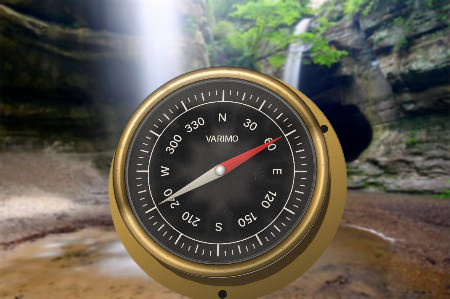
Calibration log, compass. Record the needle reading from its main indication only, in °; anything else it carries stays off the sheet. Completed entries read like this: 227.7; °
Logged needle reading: 60; °
